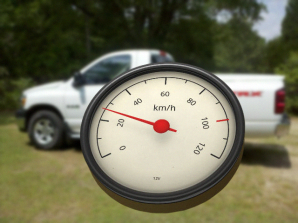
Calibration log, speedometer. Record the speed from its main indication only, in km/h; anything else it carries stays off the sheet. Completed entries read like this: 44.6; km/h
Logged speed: 25; km/h
